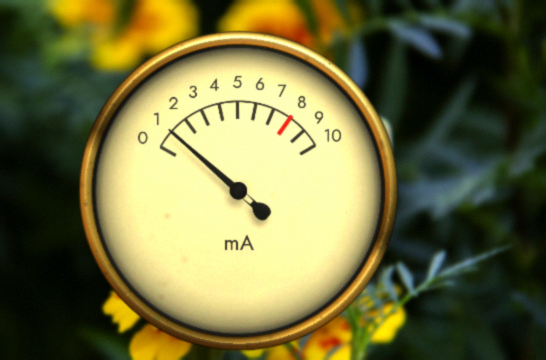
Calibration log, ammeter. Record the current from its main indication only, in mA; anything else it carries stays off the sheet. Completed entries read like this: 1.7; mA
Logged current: 1; mA
